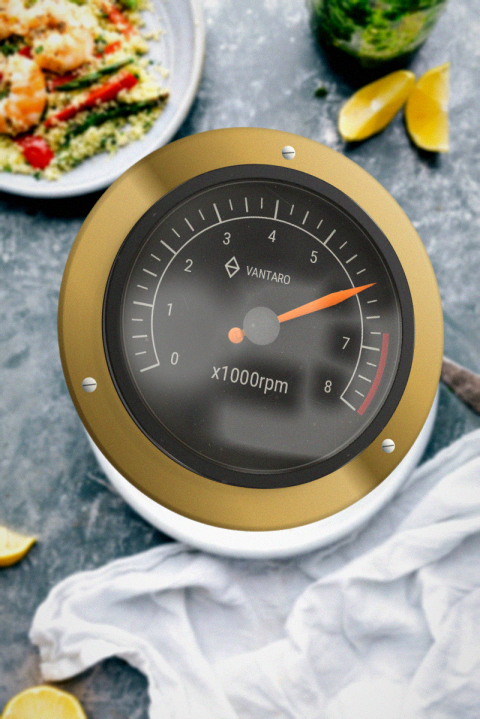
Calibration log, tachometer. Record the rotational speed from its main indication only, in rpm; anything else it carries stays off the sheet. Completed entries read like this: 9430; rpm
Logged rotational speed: 6000; rpm
